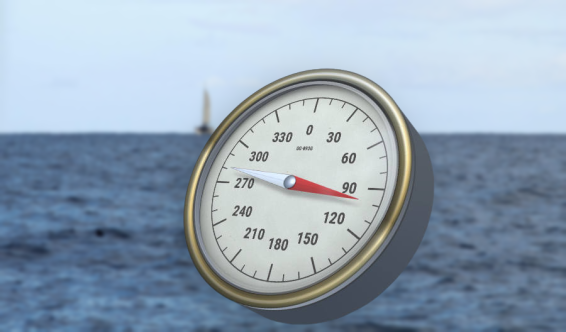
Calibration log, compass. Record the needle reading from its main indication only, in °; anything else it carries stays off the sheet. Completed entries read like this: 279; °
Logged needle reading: 100; °
